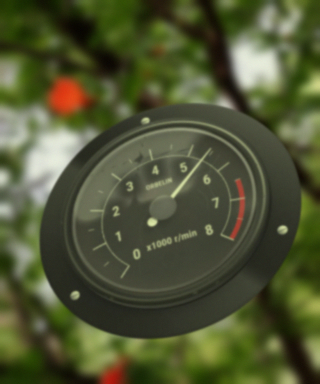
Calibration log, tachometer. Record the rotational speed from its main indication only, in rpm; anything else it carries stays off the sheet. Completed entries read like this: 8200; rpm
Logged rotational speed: 5500; rpm
